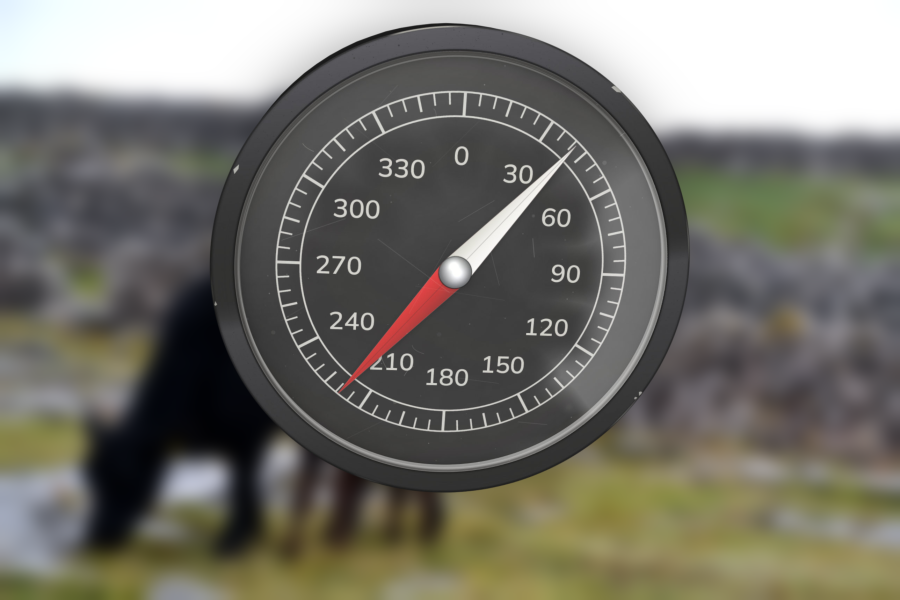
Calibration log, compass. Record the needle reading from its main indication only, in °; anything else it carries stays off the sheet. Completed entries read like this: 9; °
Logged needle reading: 220; °
